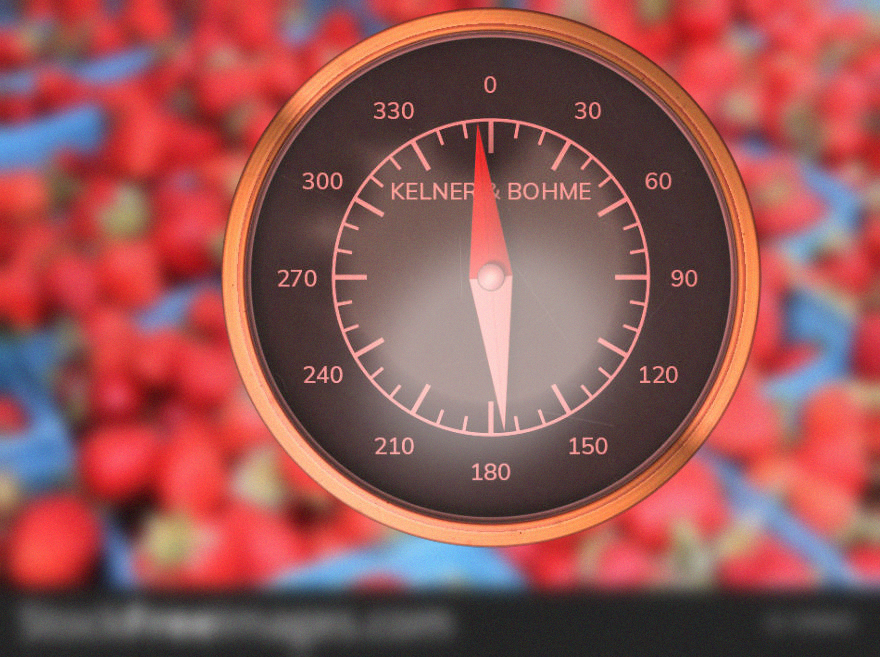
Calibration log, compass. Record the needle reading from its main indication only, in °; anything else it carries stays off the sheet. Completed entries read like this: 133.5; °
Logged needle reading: 355; °
